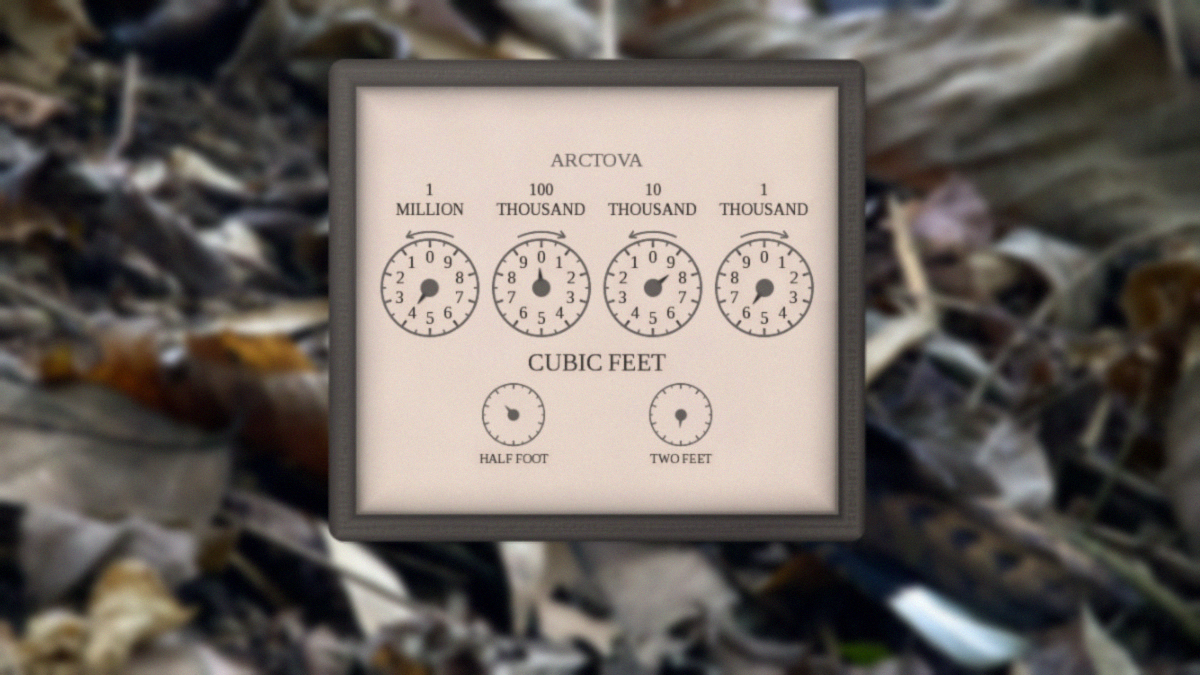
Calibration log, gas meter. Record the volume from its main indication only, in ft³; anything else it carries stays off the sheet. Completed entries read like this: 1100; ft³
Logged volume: 398600; ft³
